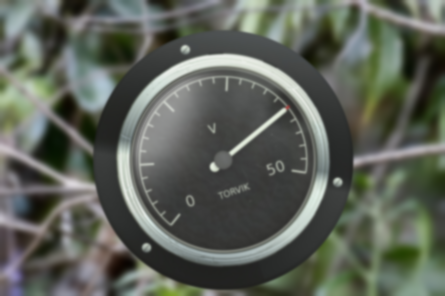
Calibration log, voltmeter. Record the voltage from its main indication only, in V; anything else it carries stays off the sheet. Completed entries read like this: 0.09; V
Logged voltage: 40; V
